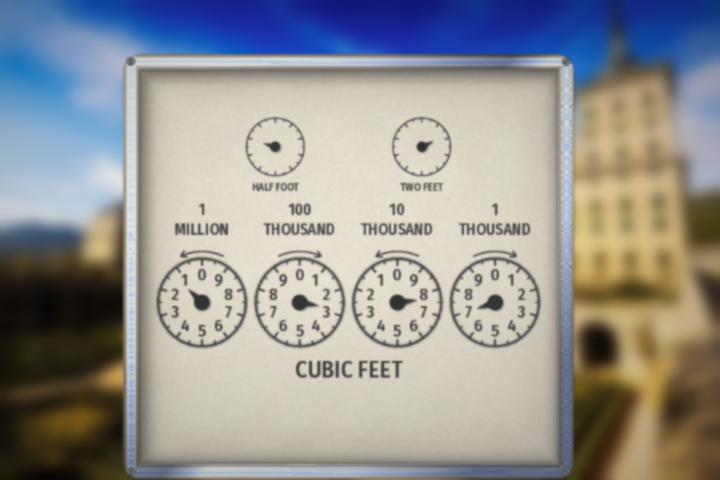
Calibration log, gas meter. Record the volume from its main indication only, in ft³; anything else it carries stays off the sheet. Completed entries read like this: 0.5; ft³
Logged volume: 127700; ft³
